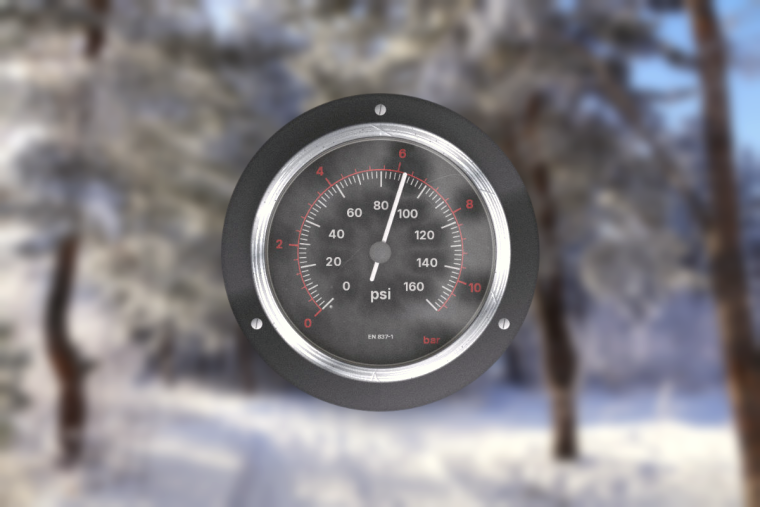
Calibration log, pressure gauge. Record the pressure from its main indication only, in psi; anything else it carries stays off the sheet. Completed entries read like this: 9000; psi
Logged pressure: 90; psi
